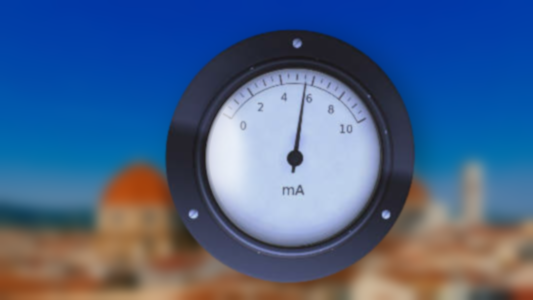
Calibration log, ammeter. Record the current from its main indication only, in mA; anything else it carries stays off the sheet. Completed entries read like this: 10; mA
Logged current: 5.5; mA
